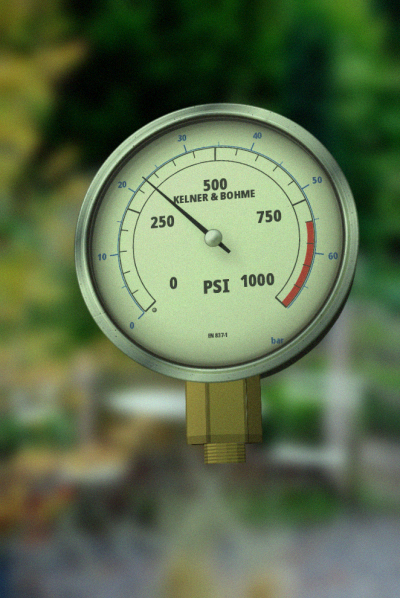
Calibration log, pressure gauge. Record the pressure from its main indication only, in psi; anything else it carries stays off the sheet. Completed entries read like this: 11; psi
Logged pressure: 325; psi
